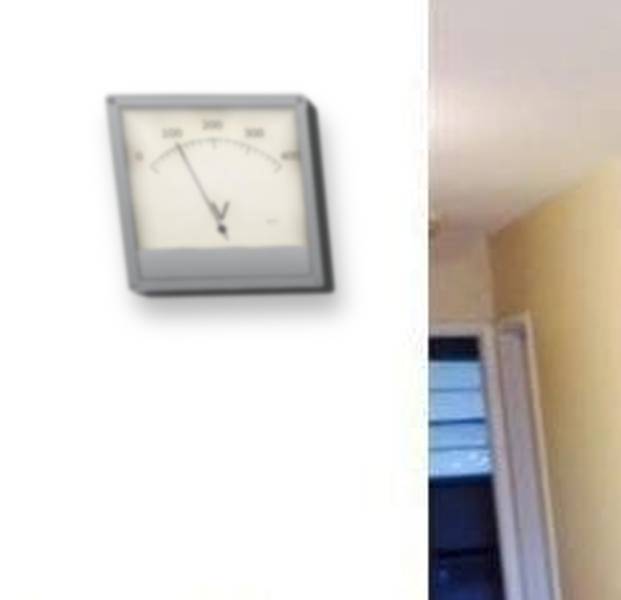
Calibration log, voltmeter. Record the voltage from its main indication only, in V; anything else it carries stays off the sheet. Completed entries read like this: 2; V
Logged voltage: 100; V
